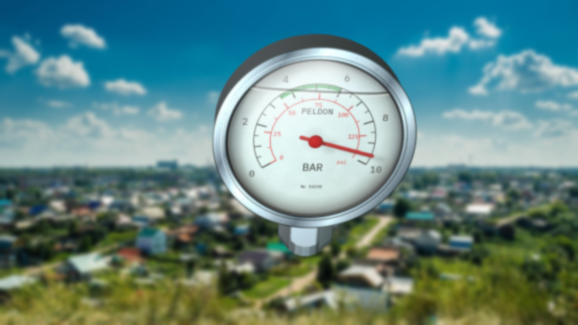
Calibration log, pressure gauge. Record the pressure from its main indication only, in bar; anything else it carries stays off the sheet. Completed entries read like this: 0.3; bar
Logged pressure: 9.5; bar
